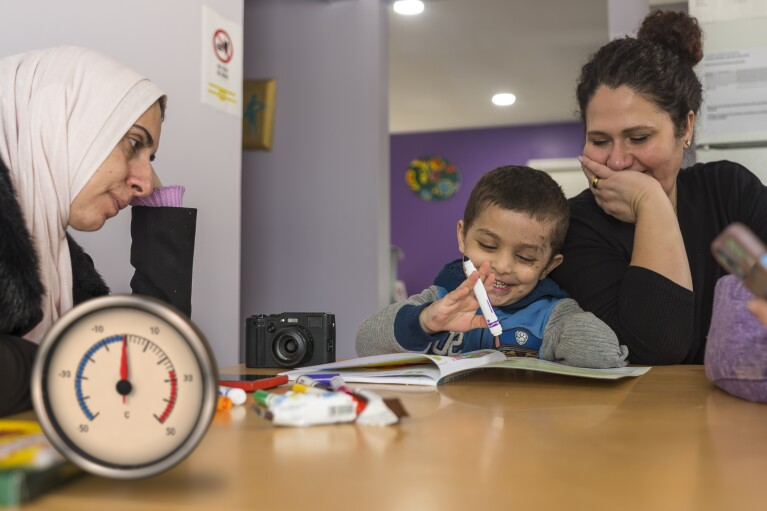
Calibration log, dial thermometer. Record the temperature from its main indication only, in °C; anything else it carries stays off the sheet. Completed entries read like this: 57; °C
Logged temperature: 0; °C
